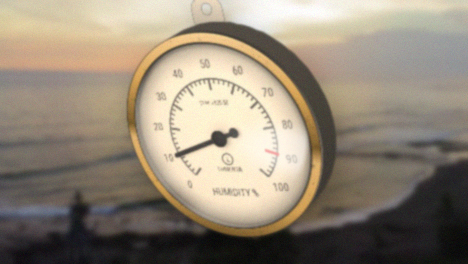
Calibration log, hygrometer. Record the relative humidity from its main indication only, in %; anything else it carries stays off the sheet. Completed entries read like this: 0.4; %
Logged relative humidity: 10; %
